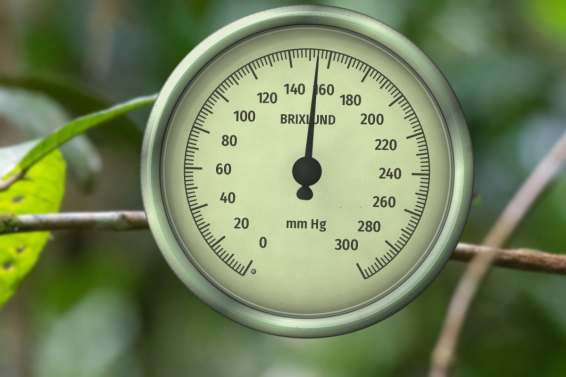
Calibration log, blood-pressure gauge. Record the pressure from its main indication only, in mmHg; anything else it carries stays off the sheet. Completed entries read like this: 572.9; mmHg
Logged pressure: 154; mmHg
